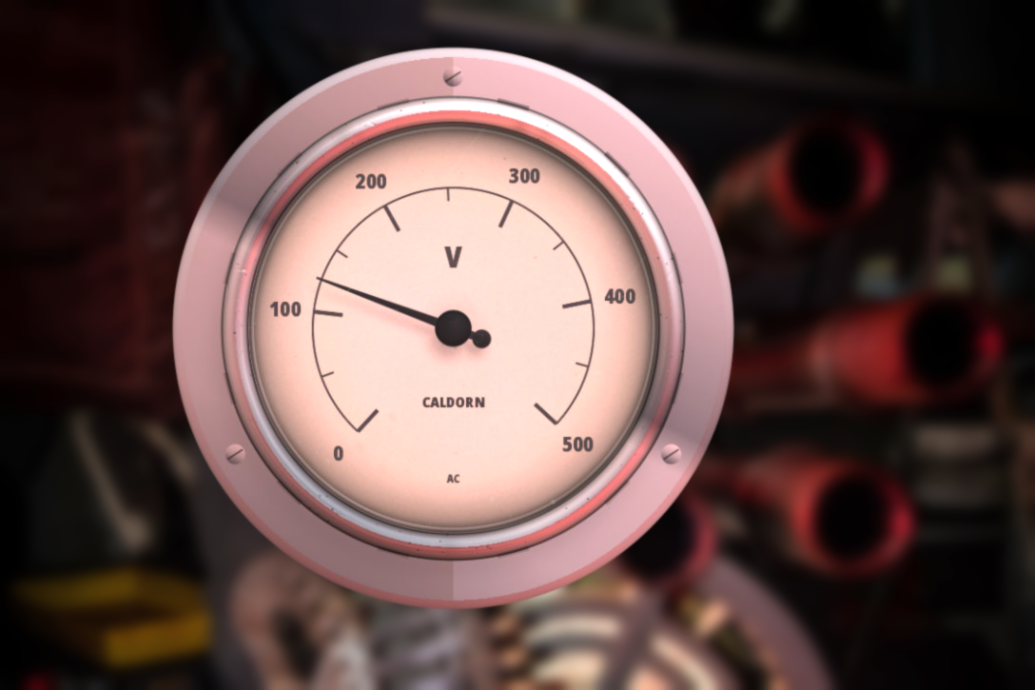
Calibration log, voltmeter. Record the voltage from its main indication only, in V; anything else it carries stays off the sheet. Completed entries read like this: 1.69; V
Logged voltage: 125; V
